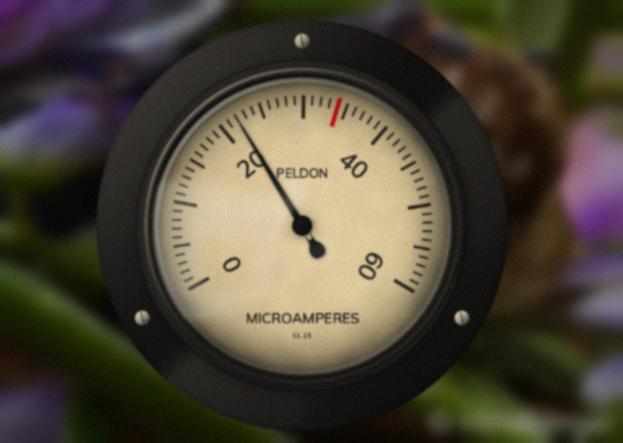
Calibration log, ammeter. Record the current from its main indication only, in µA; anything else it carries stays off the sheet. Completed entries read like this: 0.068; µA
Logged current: 22; µA
